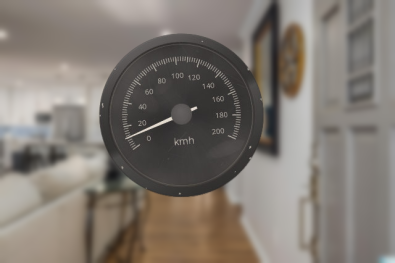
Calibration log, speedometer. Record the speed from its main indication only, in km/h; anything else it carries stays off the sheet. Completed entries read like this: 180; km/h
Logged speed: 10; km/h
